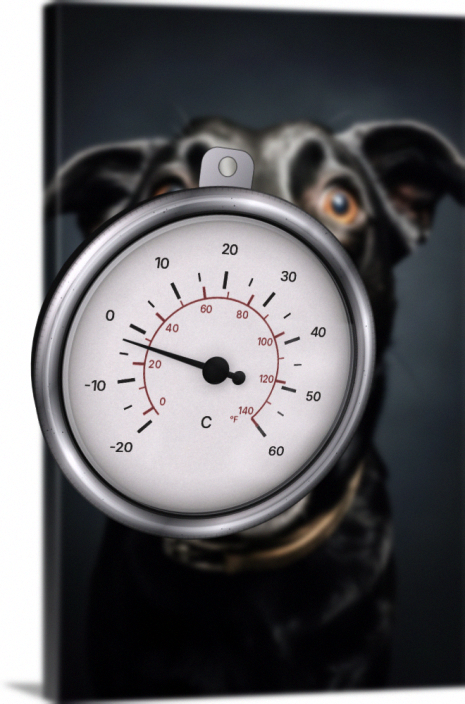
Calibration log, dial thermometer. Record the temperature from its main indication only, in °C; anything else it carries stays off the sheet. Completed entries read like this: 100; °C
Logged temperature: -2.5; °C
